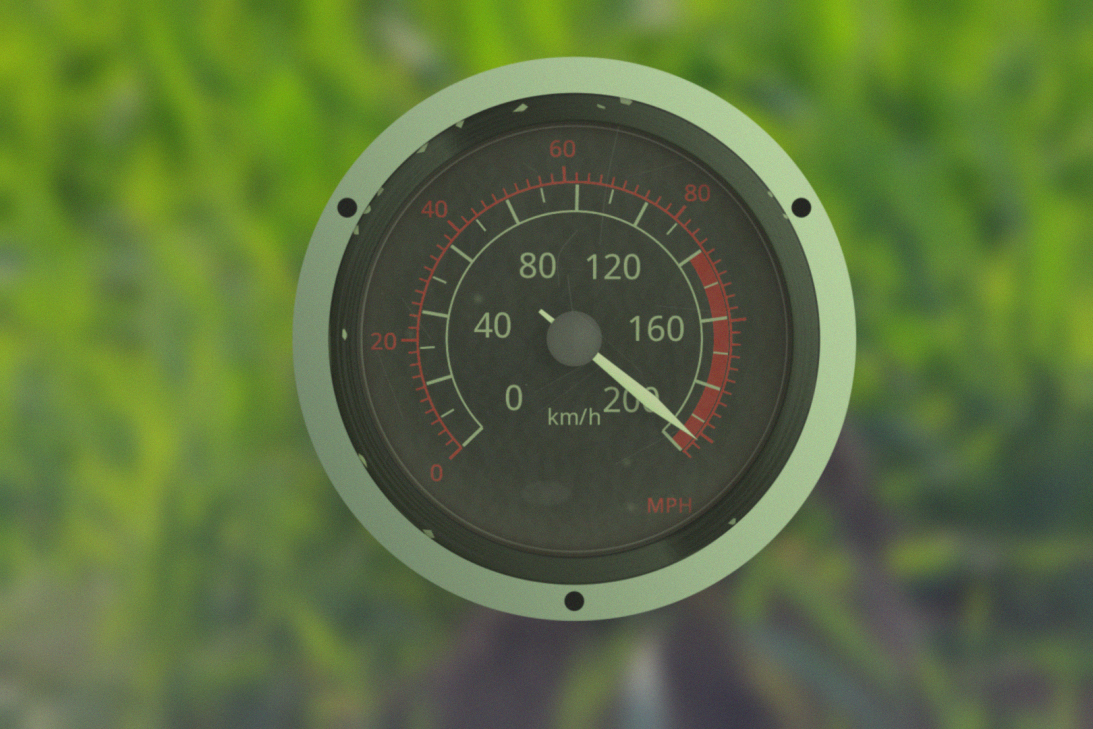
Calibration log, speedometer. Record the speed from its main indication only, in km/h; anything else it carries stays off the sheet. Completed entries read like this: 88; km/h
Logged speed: 195; km/h
